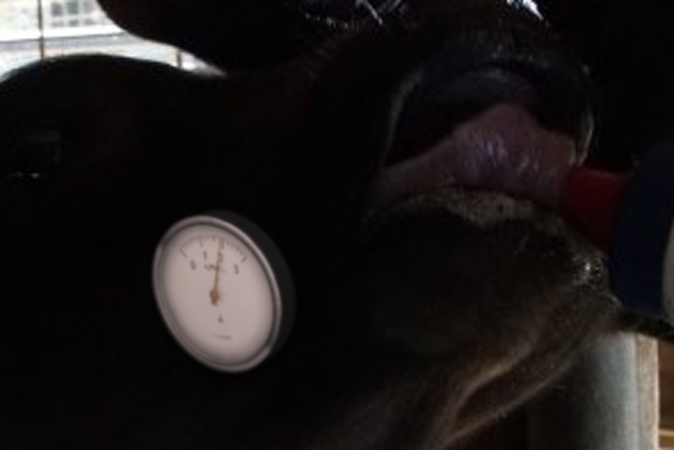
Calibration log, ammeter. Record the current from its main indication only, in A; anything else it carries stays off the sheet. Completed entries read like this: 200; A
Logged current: 2; A
